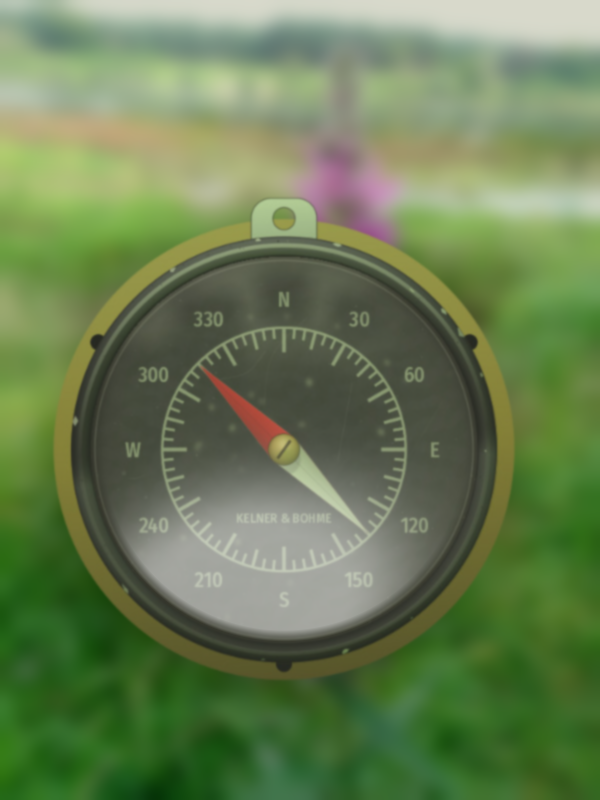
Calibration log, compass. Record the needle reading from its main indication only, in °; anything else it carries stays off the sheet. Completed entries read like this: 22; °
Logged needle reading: 315; °
